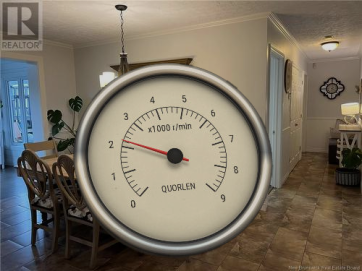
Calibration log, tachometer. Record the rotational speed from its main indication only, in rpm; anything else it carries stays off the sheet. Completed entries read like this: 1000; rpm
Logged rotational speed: 2200; rpm
